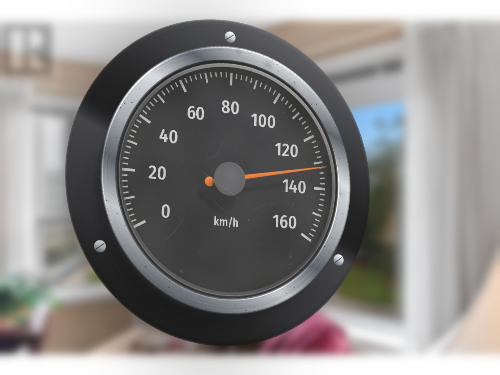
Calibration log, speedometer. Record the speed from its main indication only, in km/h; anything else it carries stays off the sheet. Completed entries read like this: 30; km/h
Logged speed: 132; km/h
